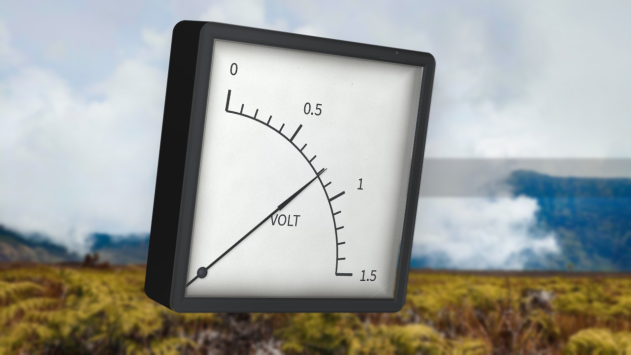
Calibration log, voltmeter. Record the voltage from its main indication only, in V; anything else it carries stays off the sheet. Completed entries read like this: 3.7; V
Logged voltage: 0.8; V
